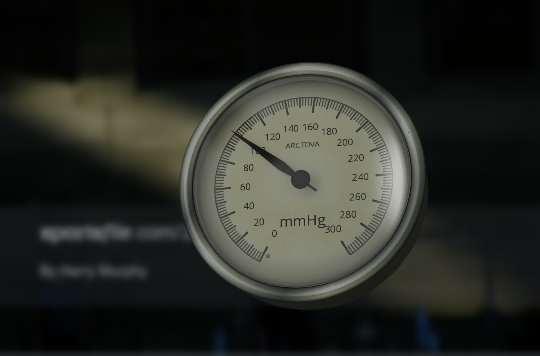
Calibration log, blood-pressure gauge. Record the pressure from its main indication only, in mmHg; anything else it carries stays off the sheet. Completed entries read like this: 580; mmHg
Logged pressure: 100; mmHg
